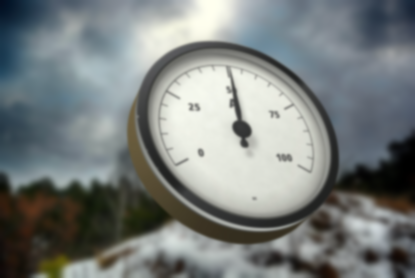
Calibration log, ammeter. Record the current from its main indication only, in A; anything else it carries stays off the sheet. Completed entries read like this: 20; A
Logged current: 50; A
